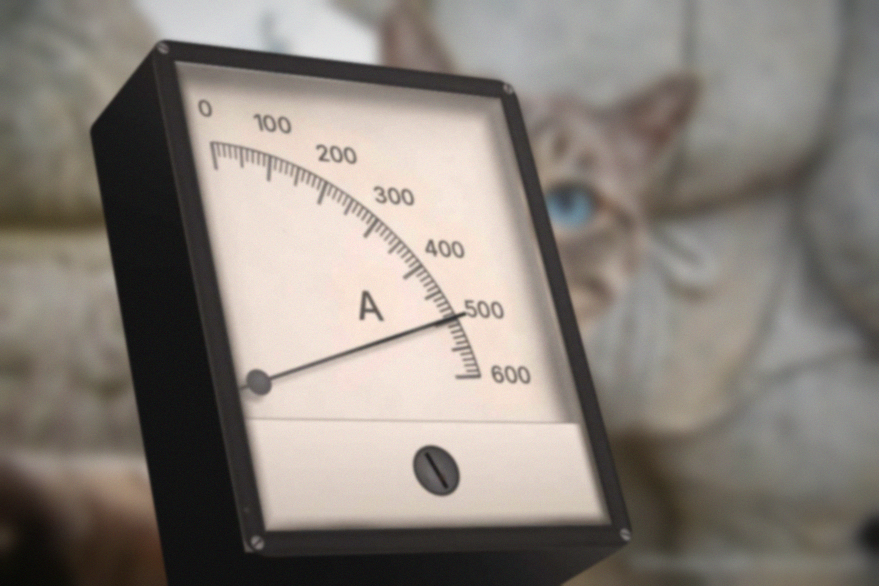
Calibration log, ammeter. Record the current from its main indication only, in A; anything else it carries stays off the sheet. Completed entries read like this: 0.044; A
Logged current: 500; A
